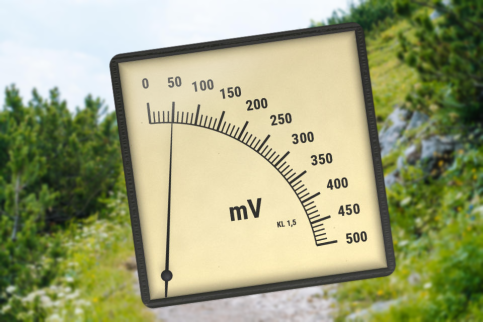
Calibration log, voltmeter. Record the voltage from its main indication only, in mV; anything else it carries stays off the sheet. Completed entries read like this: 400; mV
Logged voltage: 50; mV
